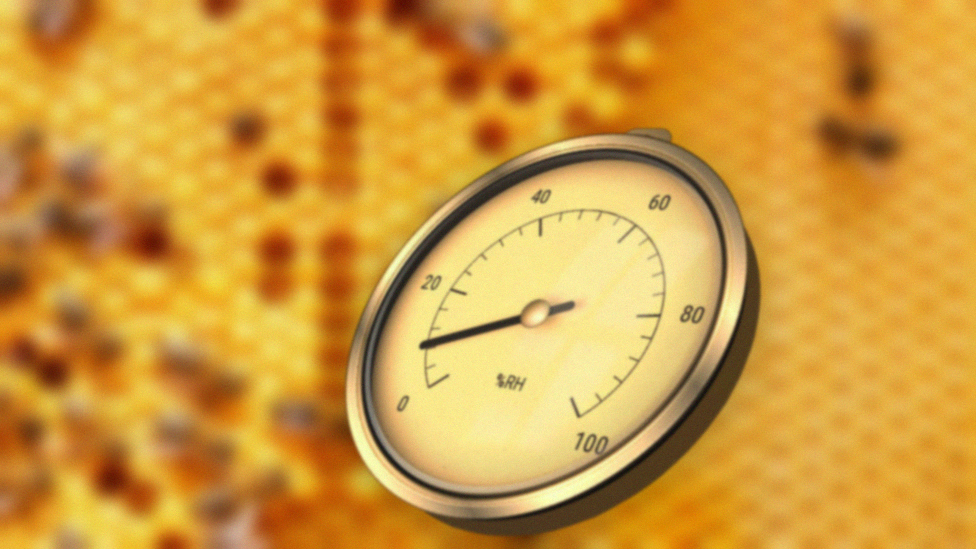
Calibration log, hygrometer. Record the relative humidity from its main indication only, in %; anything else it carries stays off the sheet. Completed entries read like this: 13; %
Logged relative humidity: 8; %
